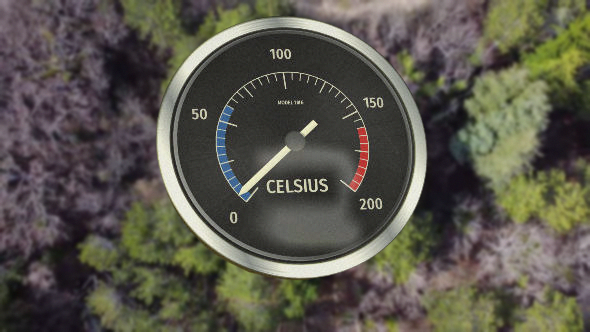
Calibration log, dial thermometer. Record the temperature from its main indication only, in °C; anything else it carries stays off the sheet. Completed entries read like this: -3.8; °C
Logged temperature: 5; °C
